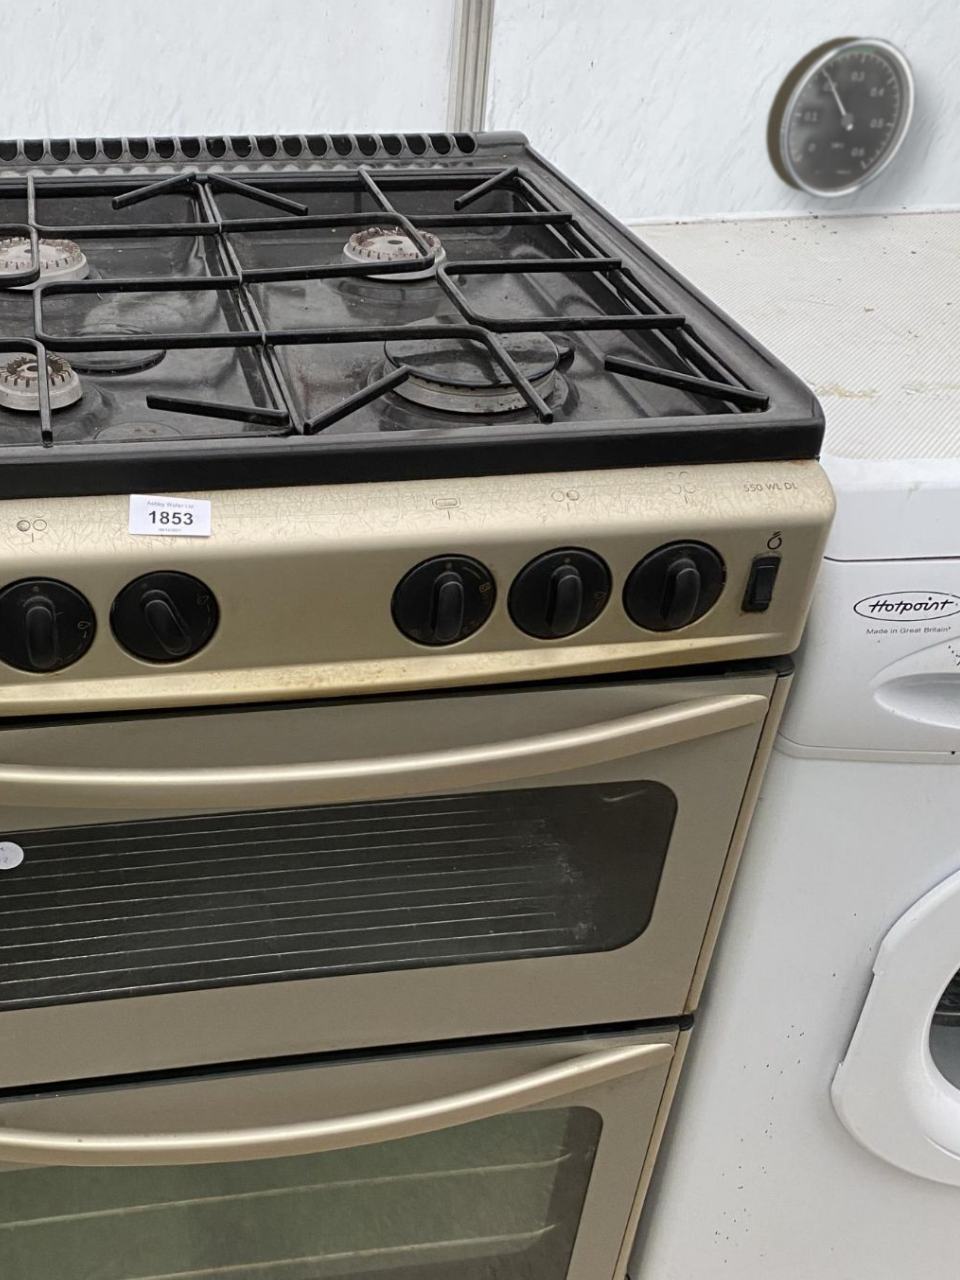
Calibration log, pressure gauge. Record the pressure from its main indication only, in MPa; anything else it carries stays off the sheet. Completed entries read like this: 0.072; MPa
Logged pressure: 0.2; MPa
